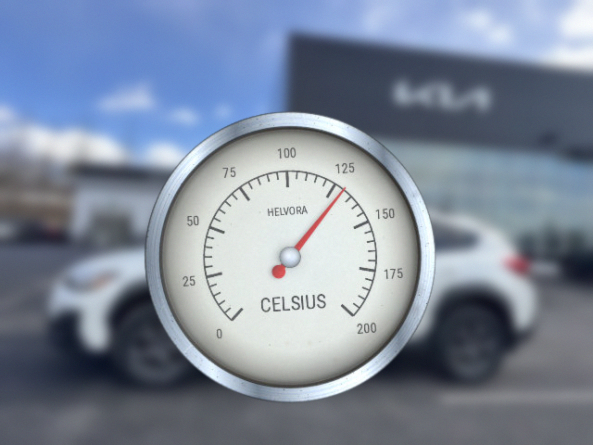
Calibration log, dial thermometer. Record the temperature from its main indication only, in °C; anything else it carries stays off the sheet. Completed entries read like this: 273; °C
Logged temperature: 130; °C
